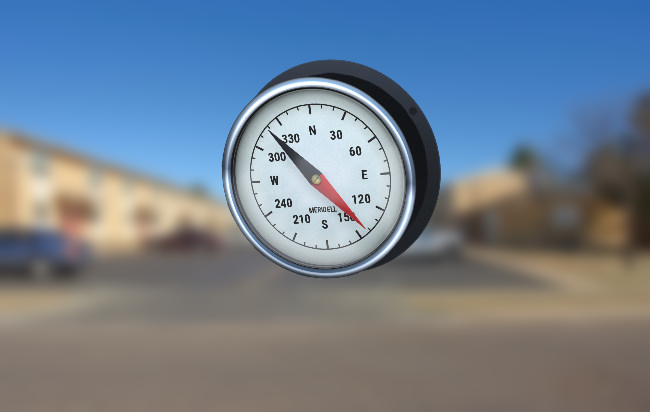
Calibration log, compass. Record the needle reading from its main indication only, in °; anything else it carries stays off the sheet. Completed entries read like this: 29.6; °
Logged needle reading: 140; °
